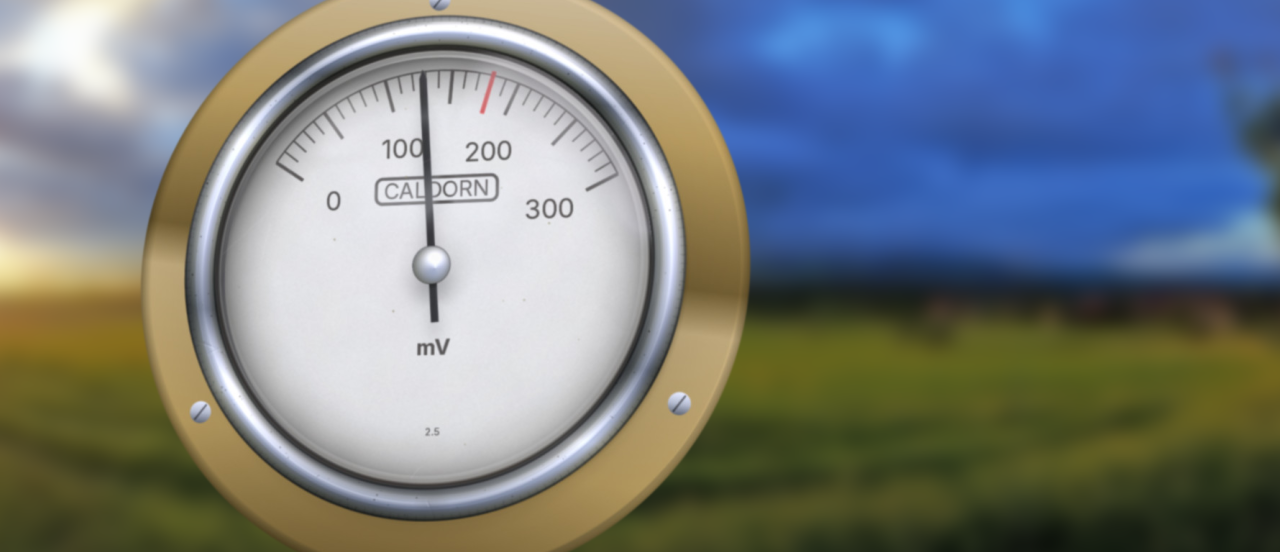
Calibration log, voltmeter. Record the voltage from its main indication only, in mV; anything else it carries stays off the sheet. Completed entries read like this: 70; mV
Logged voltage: 130; mV
